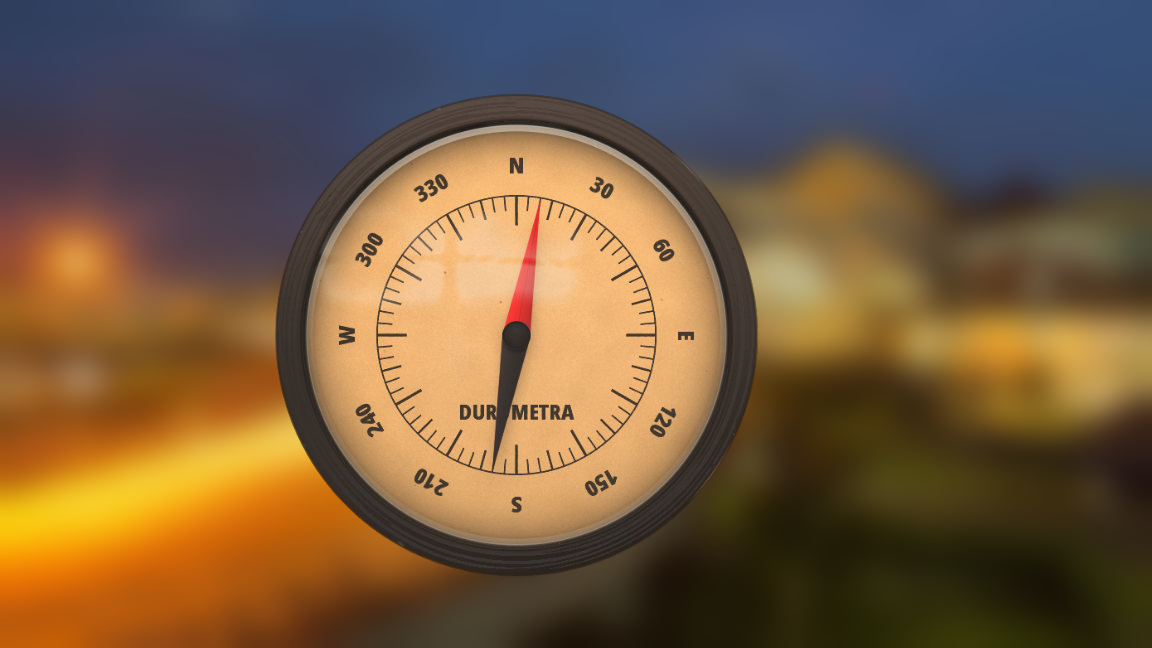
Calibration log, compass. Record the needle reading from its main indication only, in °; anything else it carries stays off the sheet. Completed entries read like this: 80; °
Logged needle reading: 10; °
